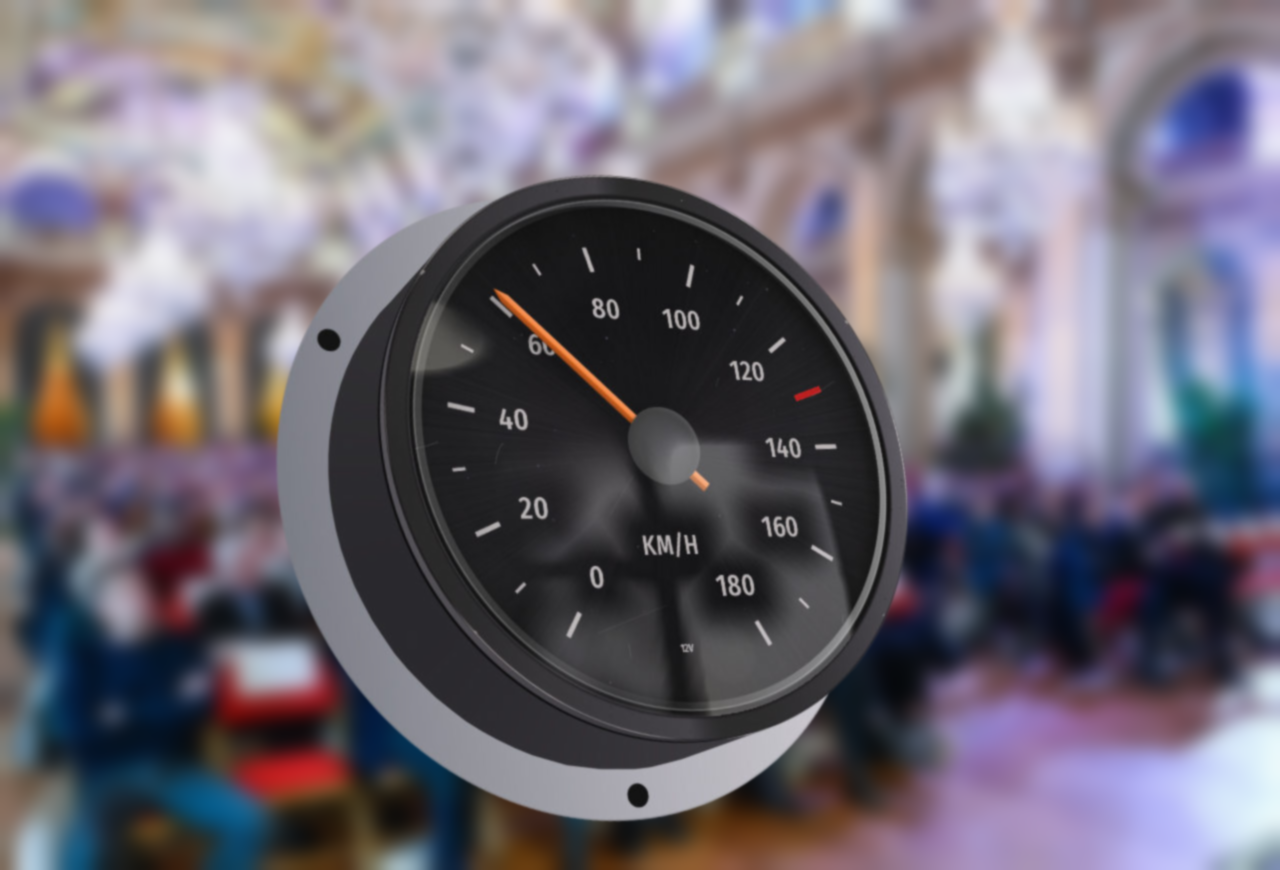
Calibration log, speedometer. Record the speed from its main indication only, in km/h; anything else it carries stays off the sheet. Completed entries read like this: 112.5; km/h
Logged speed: 60; km/h
